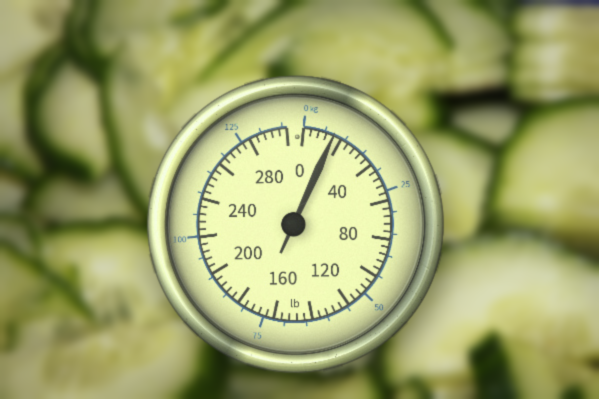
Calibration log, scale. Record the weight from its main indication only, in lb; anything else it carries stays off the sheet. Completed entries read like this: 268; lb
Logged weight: 16; lb
